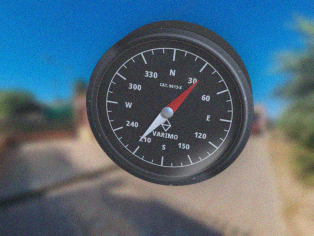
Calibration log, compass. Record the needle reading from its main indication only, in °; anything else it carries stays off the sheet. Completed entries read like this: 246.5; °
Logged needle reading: 35; °
